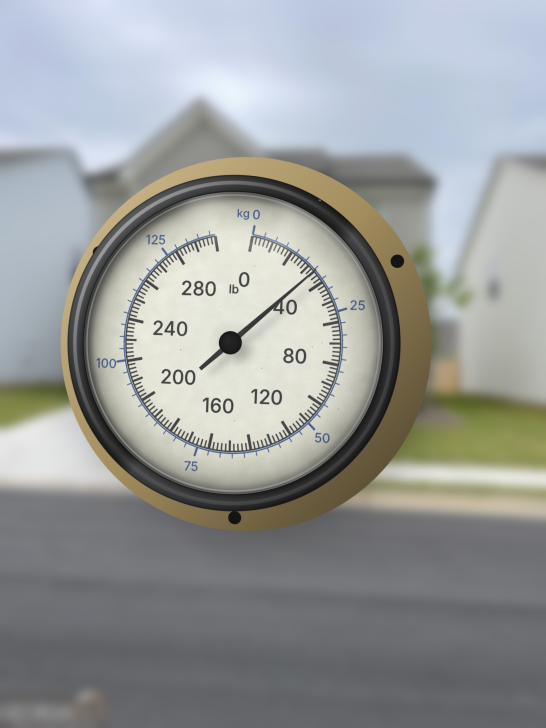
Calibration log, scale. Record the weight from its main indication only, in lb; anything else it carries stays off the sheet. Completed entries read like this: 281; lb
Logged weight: 34; lb
